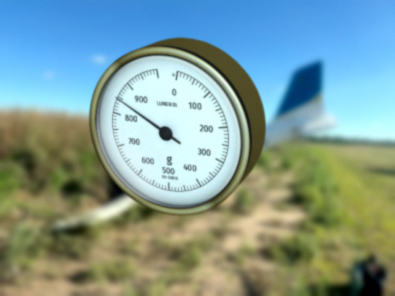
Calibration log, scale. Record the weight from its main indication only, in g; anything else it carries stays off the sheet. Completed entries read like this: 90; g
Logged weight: 850; g
